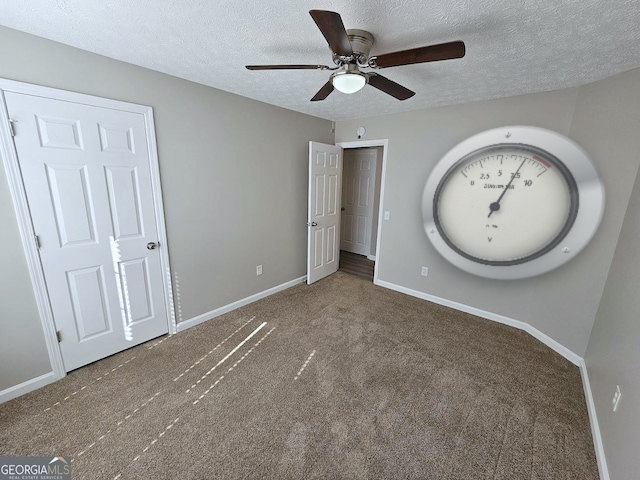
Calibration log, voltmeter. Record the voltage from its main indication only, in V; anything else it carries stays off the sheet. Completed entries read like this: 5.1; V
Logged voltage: 7.5; V
